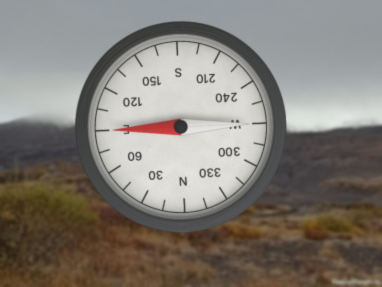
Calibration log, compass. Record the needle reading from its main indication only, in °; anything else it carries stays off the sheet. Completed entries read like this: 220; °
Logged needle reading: 90; °
